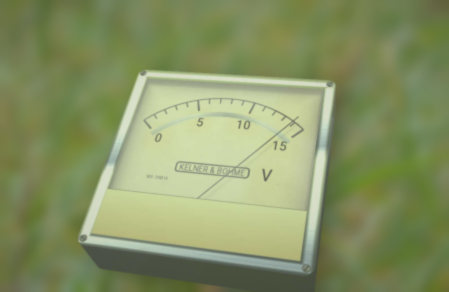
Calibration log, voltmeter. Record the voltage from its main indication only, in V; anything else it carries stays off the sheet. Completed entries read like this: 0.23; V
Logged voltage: 14; V
